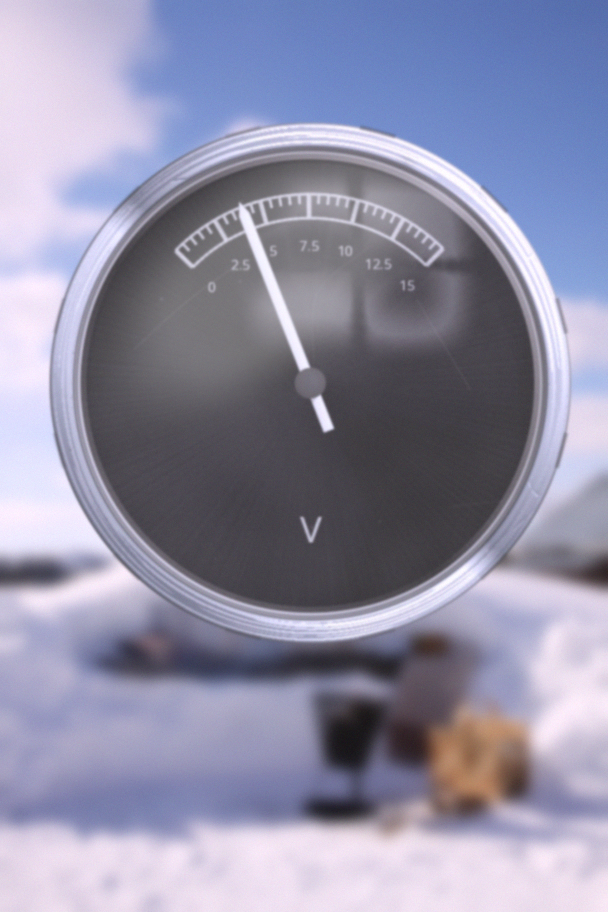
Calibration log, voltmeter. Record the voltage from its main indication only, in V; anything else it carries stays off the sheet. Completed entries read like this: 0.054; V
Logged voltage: 4; V
